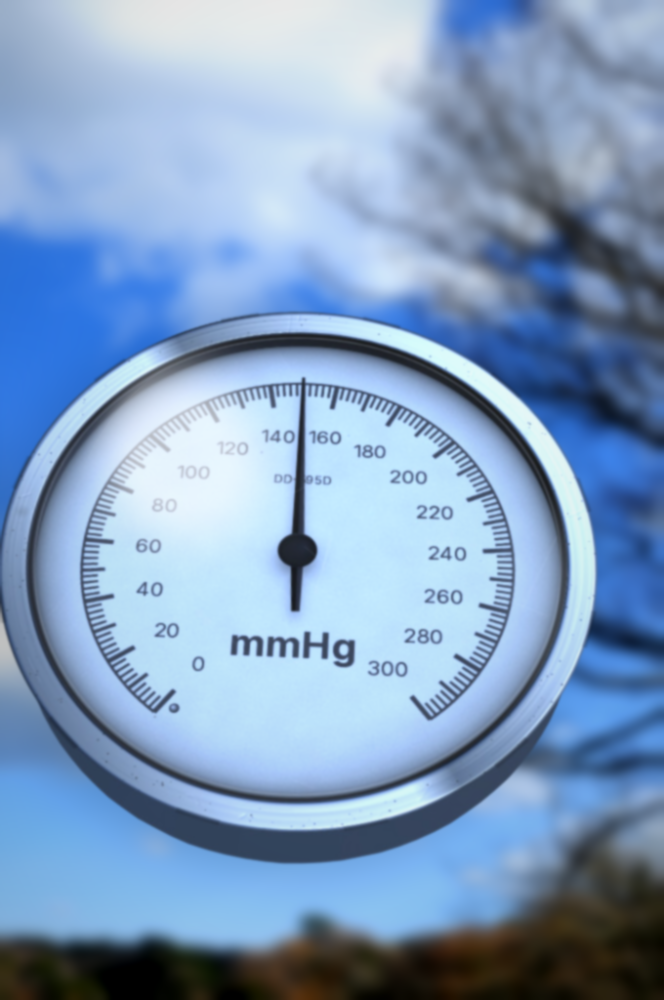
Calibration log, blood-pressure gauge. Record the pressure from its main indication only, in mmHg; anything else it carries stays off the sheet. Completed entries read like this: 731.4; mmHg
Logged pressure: 150; mmHg
